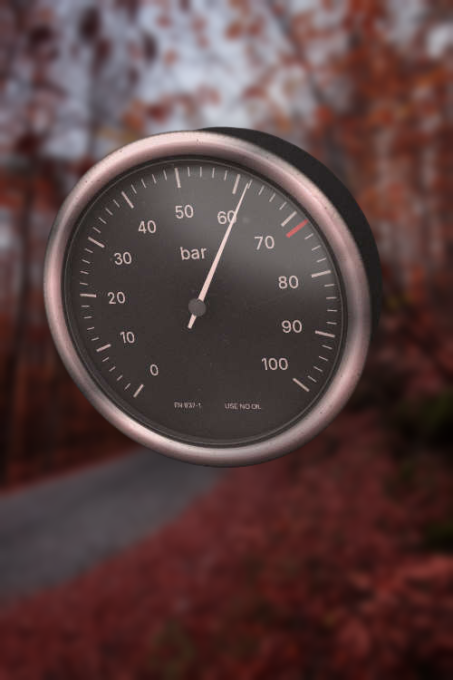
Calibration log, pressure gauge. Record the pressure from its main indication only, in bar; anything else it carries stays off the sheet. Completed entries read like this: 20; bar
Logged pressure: 62; bar
